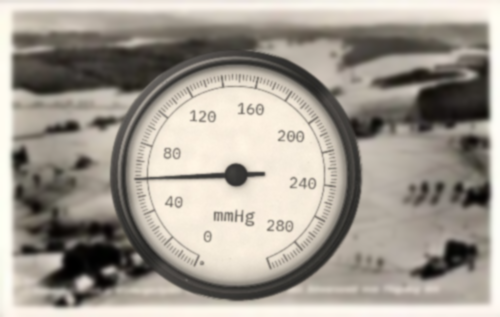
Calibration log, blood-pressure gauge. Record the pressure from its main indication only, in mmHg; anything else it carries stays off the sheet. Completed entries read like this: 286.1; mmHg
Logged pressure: 60; mmHg
